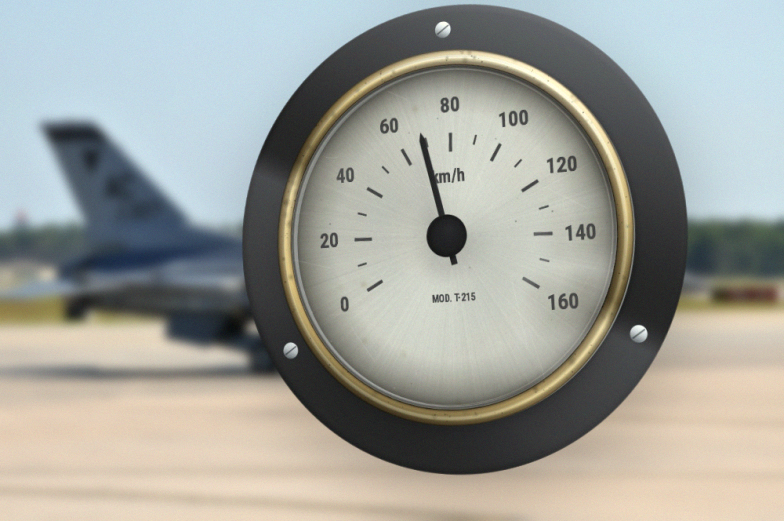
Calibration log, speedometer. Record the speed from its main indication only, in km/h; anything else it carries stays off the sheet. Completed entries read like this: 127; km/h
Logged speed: 70; km/h
